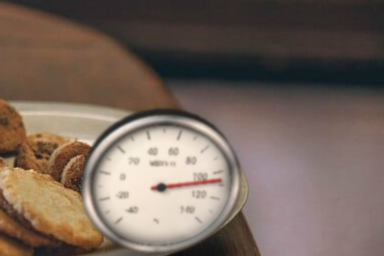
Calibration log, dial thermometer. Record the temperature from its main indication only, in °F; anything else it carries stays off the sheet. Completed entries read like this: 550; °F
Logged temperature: 105; °F
